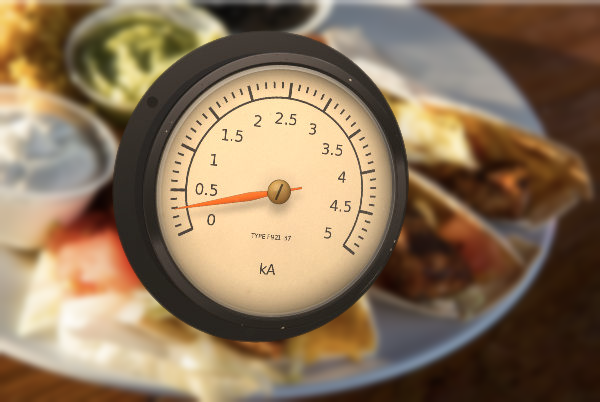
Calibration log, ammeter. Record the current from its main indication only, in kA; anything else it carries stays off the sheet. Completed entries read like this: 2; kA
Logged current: 0.3; kA
